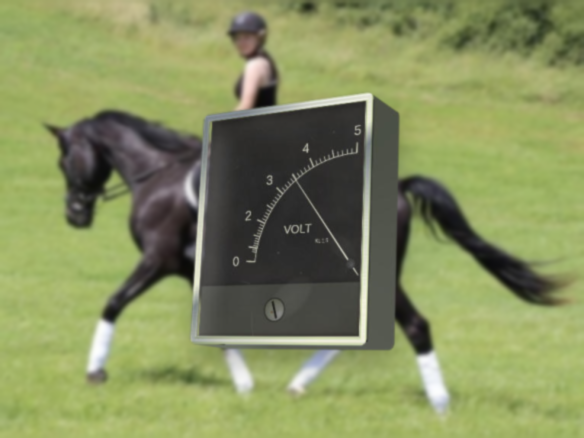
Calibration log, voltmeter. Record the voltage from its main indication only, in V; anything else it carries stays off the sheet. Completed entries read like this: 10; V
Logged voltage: 3.5; V
